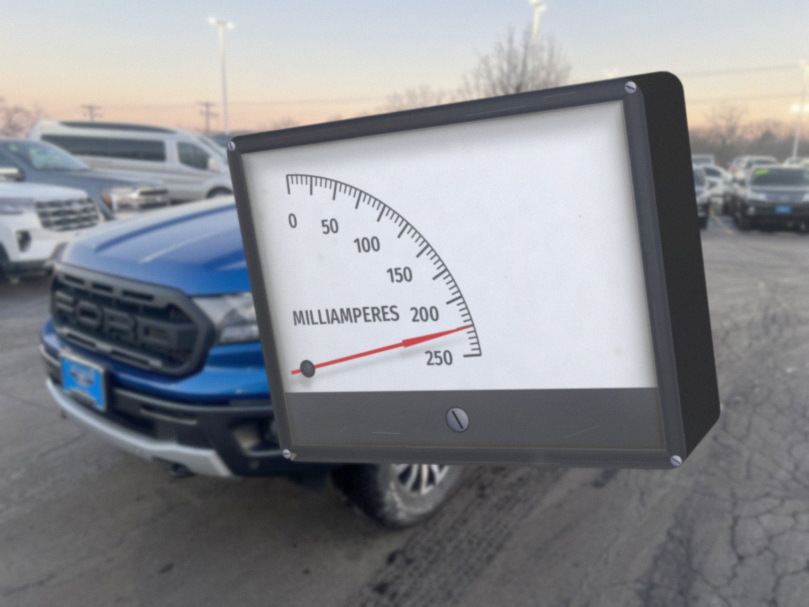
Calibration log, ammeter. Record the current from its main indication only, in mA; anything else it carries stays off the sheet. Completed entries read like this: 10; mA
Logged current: 225; mA
